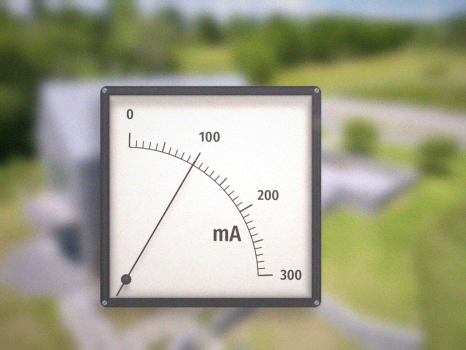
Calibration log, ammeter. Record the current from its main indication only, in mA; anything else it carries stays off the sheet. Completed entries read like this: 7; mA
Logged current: 100; mA
